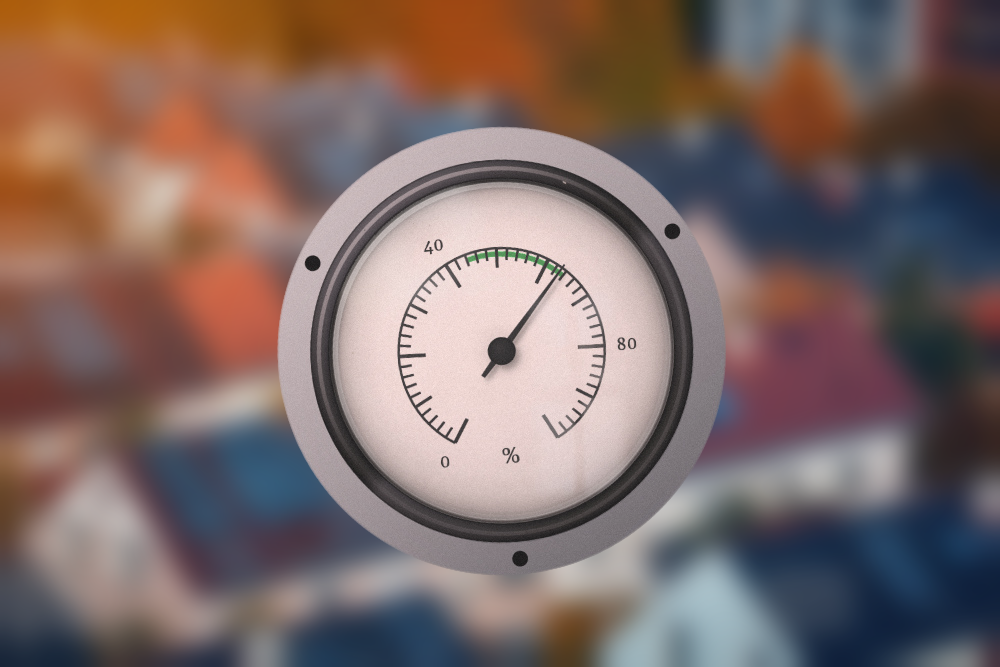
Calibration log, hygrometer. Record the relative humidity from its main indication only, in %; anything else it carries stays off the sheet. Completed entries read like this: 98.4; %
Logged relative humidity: 63; %
